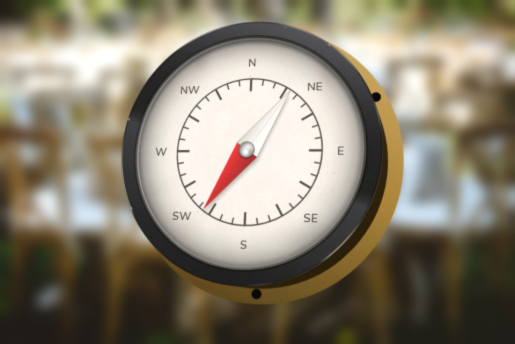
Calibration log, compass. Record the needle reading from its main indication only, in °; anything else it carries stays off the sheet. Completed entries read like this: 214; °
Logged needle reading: 215; °
